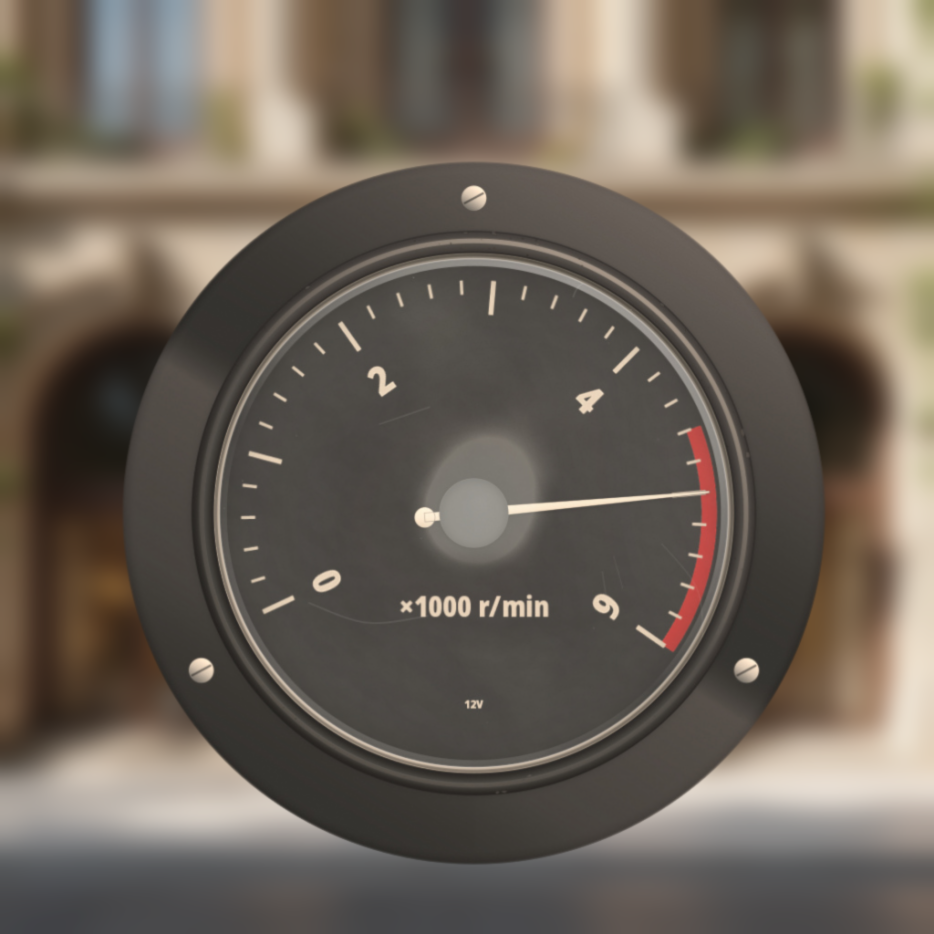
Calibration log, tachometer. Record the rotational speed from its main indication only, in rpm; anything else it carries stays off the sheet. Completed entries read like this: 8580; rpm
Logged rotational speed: 5000; rpm
